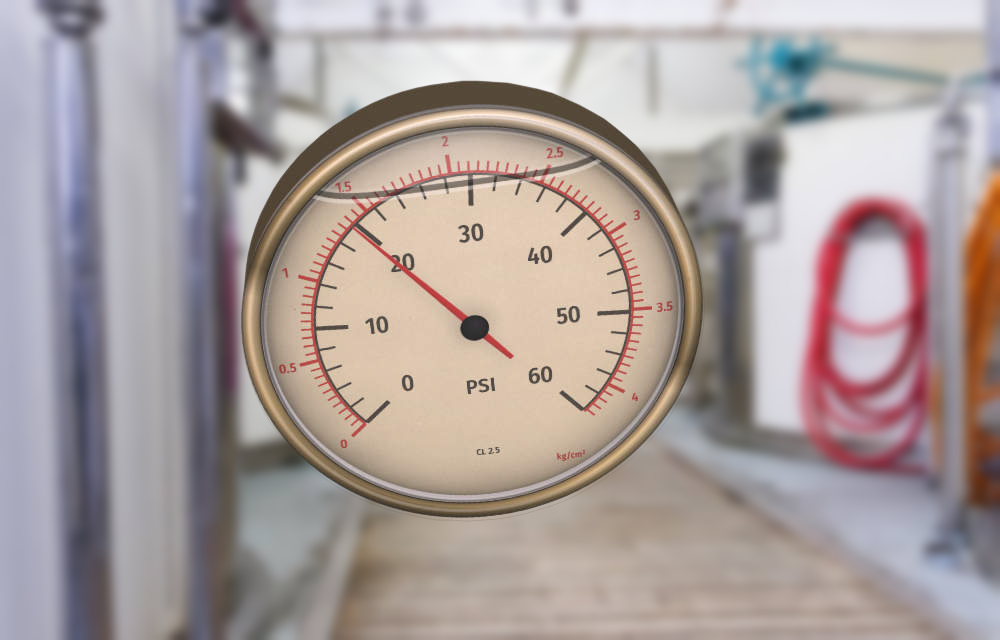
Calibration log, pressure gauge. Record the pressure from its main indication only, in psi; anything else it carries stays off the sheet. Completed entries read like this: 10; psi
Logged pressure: 20; psi
